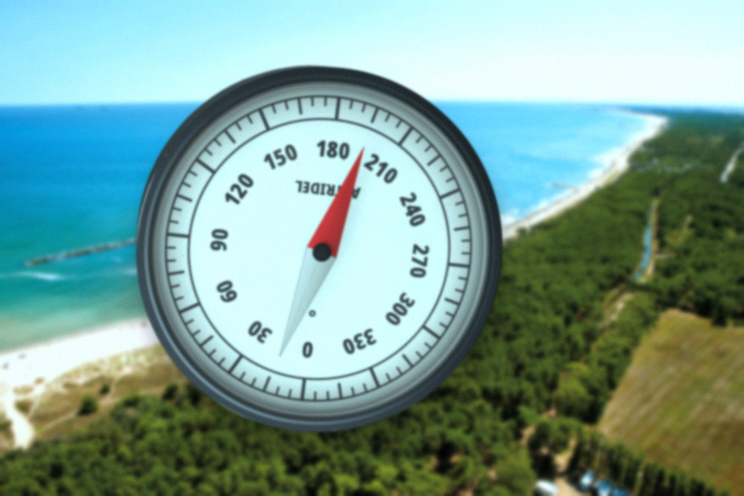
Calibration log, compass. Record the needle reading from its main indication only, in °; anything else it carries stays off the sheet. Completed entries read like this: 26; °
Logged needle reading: 195; °
